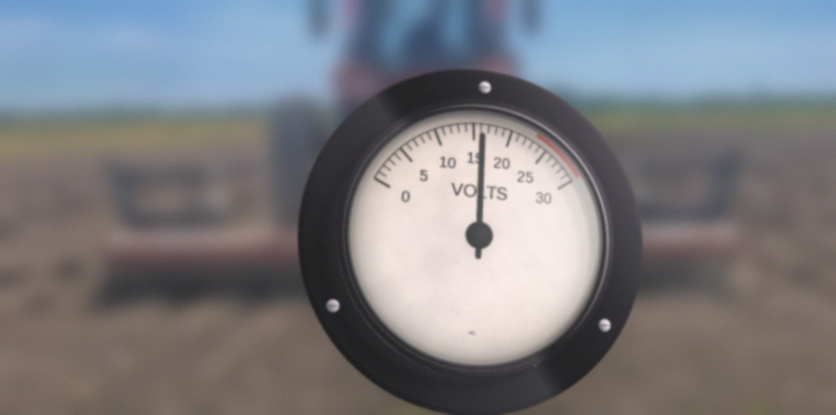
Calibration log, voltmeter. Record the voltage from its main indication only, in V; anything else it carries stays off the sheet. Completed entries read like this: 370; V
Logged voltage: 16; V
